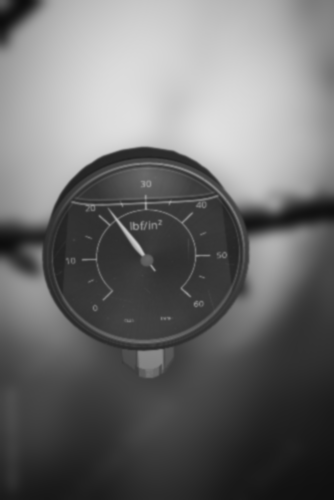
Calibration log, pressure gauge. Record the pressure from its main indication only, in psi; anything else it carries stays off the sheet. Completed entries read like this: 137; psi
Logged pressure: 22.5; psi
